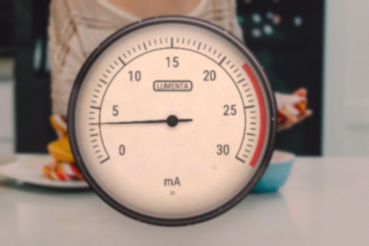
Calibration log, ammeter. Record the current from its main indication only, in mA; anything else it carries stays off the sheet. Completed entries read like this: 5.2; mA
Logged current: 3.5; mA
